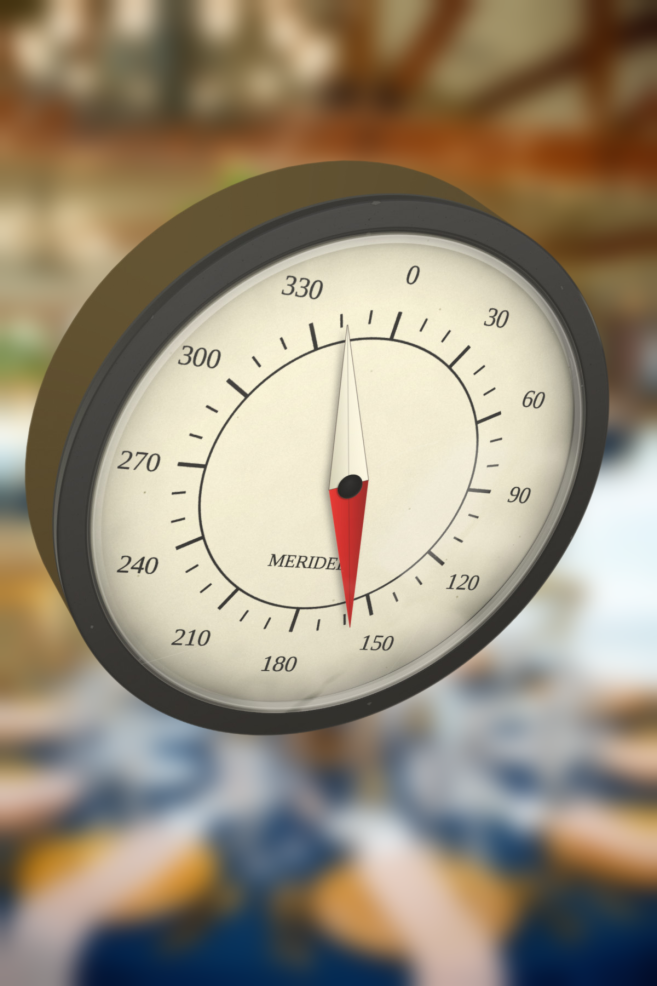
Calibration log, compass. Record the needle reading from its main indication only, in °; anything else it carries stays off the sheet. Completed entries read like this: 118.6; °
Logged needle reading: 160; °
